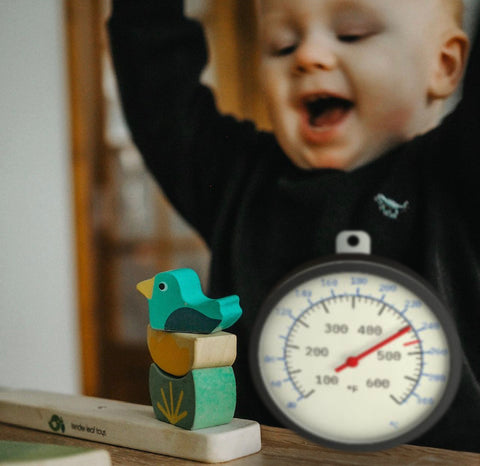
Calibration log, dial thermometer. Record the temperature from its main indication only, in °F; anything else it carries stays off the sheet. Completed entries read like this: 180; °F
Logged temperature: 450; °F
